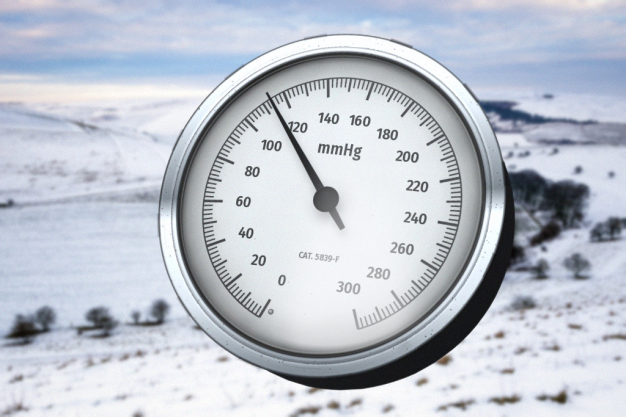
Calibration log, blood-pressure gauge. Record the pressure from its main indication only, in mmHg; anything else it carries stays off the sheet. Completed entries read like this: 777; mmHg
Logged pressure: 114; mmHg
